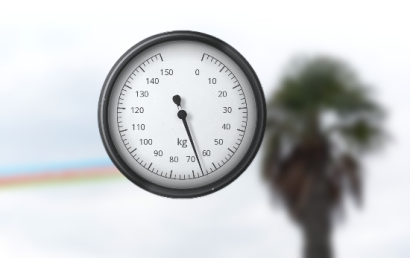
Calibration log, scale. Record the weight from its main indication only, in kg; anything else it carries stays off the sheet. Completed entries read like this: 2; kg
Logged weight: 66; kg
